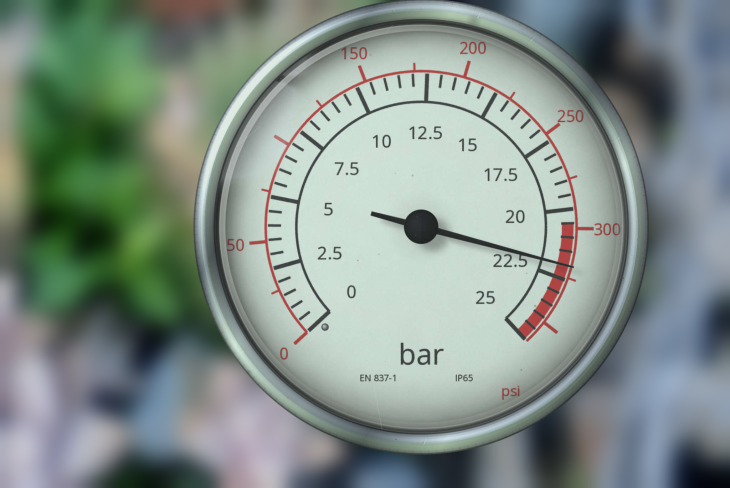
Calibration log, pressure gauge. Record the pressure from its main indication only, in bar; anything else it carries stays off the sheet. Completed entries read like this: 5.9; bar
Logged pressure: 22; bar
